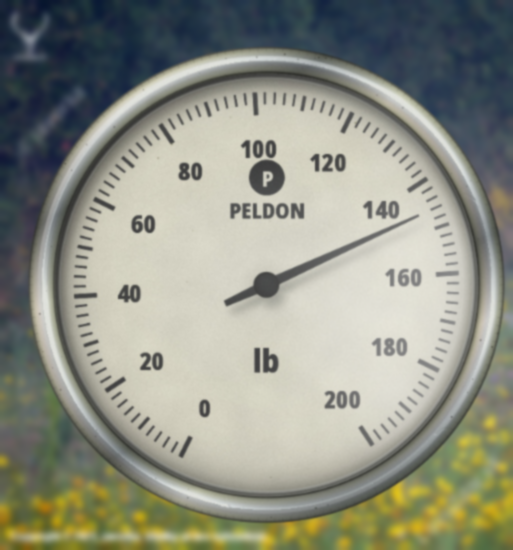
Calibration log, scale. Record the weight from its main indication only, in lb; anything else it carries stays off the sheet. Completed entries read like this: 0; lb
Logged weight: 146; lb
